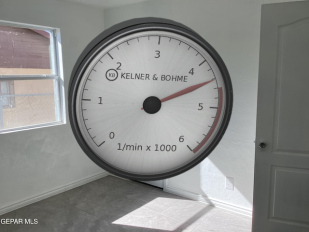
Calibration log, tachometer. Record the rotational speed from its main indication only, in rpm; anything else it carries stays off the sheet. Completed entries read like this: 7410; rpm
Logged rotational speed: 4400; rpm
